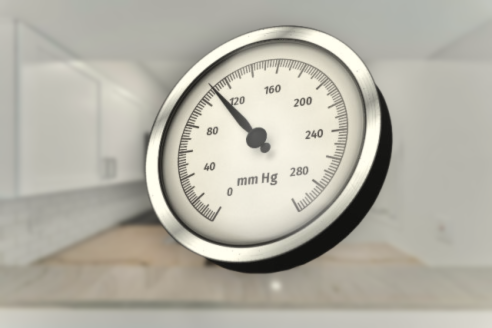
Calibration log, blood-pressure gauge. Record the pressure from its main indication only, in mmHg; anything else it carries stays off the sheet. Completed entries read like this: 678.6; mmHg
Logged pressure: 110; mmHg
